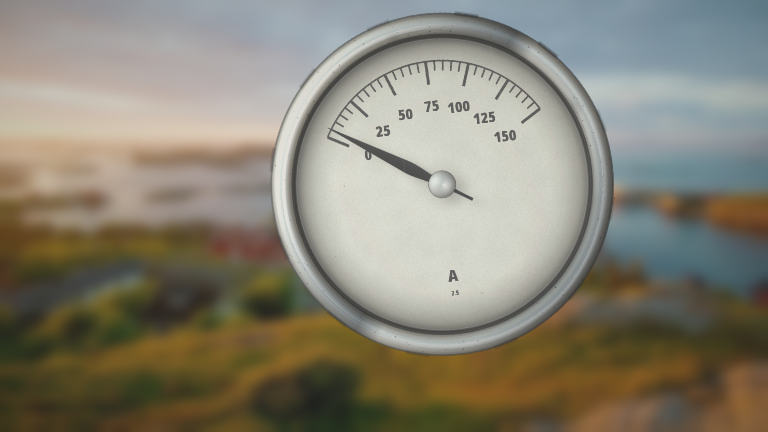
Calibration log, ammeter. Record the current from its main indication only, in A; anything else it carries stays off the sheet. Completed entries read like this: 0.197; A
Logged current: 5; A
